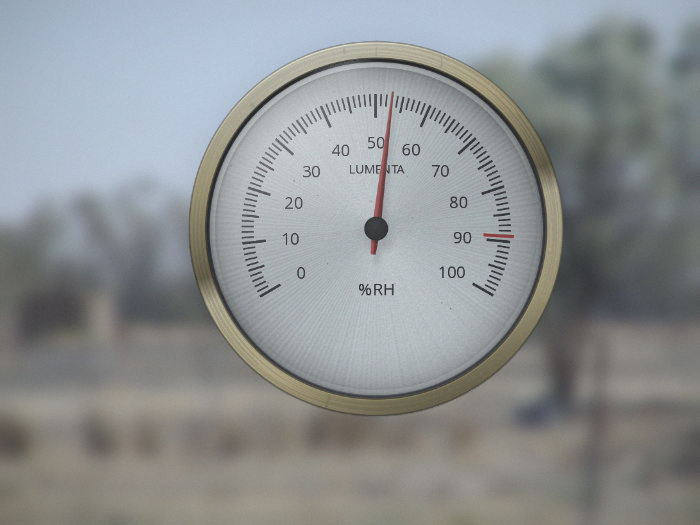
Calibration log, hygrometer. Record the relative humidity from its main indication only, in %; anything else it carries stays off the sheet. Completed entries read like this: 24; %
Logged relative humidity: 53; %
